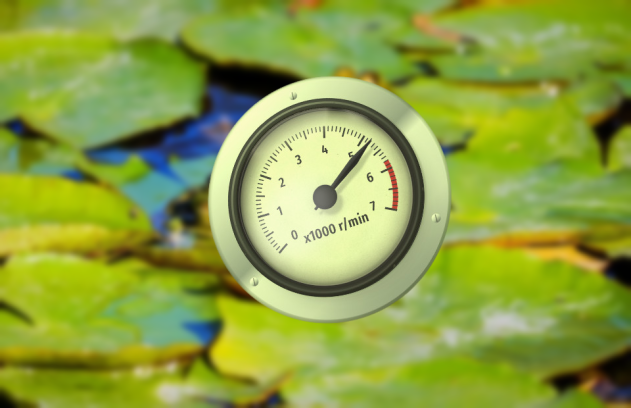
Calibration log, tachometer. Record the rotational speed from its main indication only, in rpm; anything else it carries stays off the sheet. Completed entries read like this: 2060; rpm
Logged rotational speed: 5200; rpm
